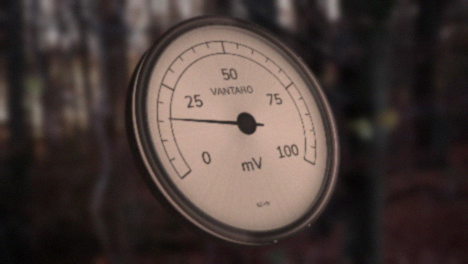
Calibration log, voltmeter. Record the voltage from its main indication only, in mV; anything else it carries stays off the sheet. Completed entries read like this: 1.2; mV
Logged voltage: 15; mV
